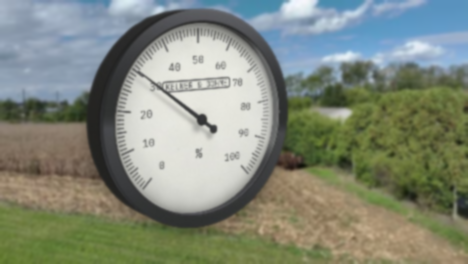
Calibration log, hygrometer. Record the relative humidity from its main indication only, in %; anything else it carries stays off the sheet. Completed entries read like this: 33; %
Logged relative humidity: 30; %
